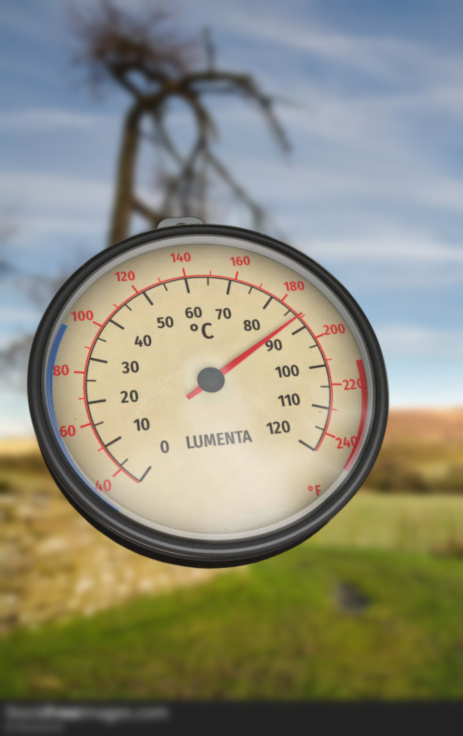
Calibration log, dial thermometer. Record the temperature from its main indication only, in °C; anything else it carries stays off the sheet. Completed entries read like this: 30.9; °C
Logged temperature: 87.5; °C
